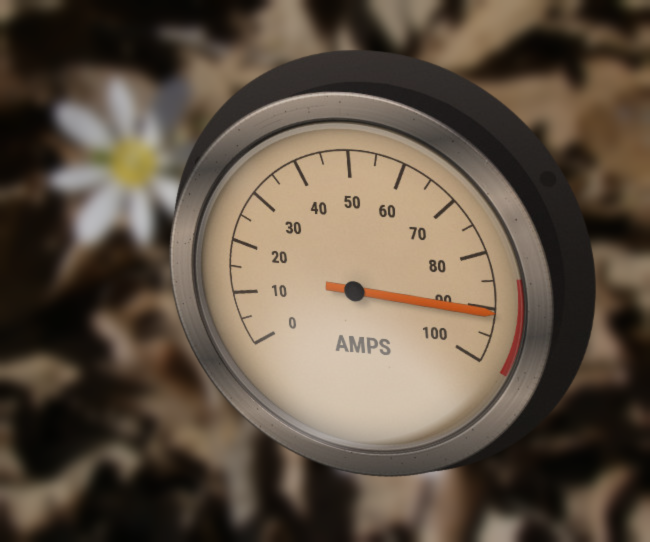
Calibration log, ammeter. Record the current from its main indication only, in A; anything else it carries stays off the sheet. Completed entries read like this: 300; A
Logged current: 90; A
